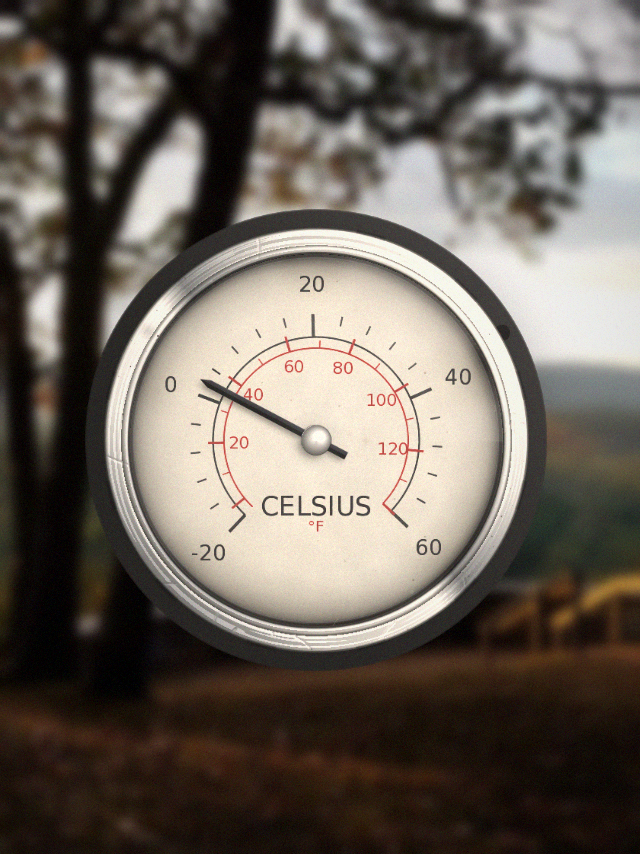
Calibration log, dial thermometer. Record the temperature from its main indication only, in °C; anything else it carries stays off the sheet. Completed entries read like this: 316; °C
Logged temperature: 2; °C
